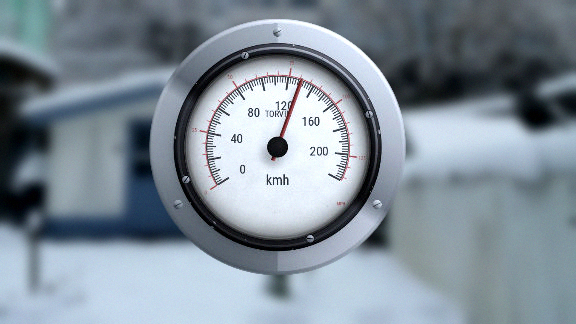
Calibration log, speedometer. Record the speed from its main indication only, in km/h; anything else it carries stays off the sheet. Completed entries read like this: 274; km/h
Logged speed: 130; km/h
